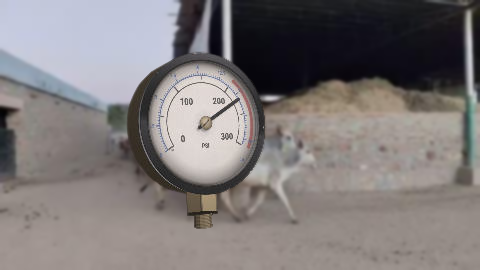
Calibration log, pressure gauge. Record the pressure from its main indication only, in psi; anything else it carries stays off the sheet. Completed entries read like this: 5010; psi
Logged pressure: 225; psi
